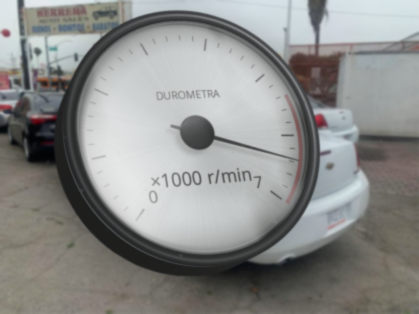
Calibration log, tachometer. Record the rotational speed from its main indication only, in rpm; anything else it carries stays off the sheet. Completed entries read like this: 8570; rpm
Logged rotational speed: 6400; rpm
